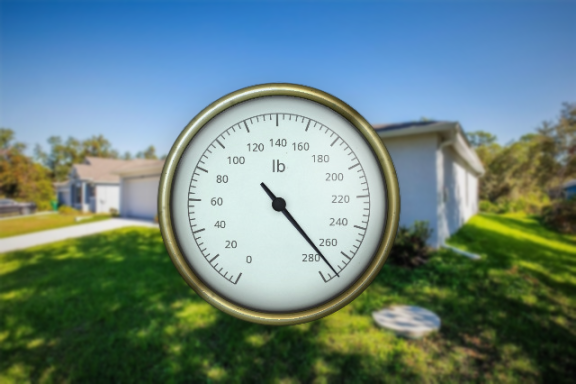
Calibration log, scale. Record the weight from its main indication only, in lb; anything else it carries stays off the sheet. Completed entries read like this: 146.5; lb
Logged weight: 272; lb
